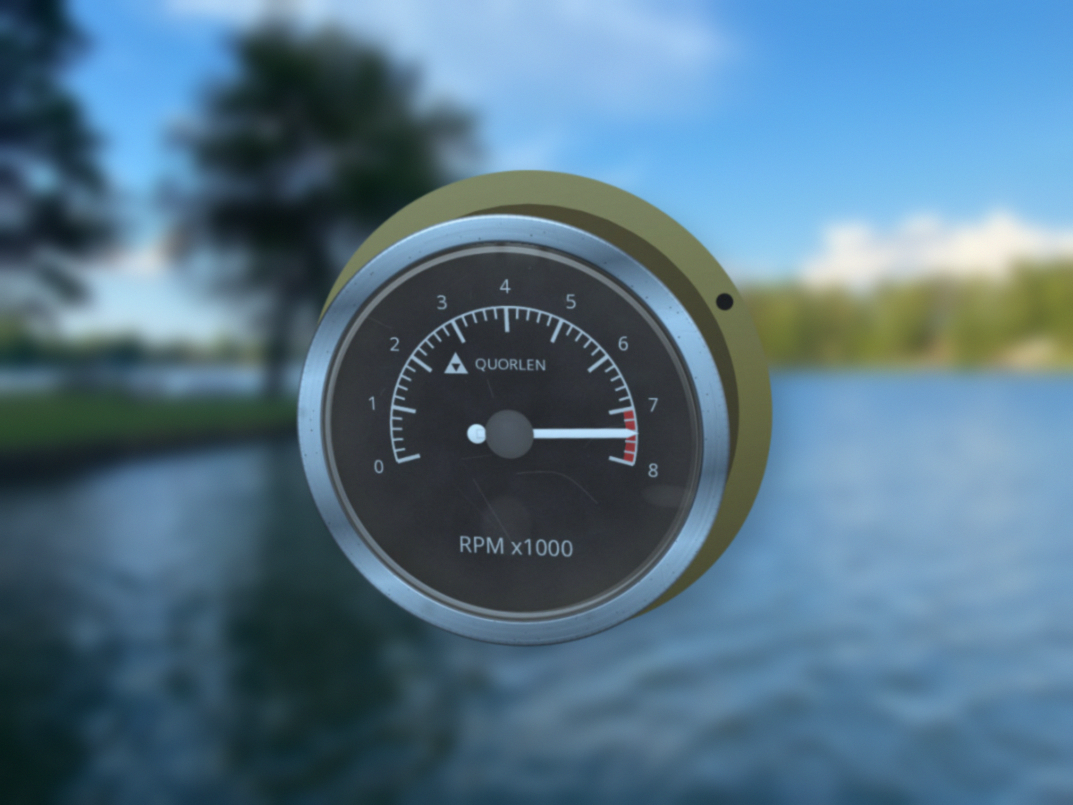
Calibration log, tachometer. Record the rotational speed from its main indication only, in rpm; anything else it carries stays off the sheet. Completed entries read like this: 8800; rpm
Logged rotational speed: 7400; rpm
